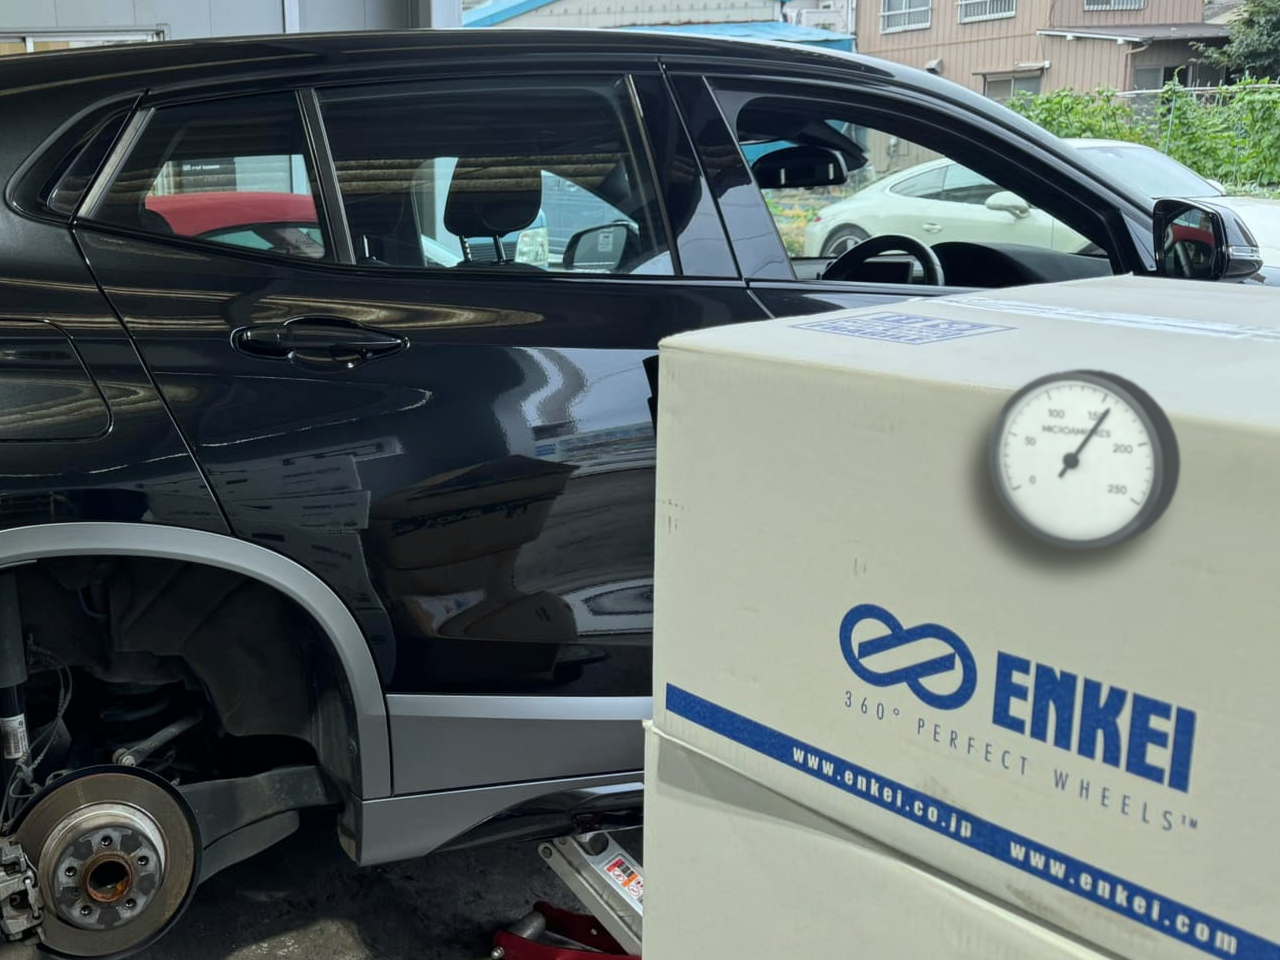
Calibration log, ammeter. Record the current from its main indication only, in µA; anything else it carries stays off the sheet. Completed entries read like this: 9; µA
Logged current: 160; µA
